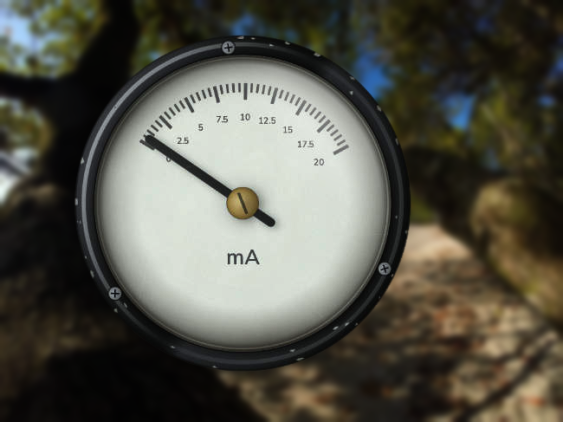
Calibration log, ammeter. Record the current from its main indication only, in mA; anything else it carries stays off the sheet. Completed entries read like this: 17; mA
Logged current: 0.5; mA
